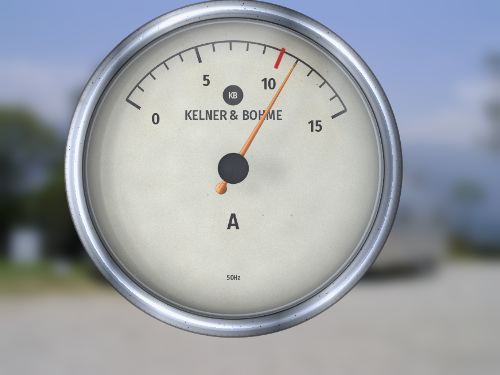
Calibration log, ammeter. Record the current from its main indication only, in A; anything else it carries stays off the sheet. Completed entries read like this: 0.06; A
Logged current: 11; A
